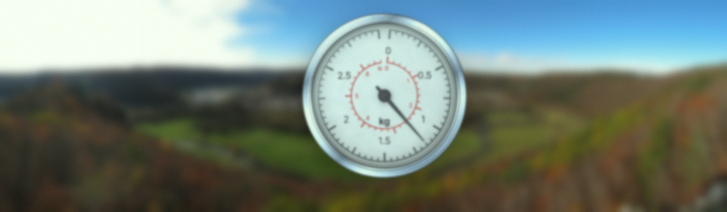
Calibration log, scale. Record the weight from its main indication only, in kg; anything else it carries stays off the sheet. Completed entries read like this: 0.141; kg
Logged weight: 1.15; kg
